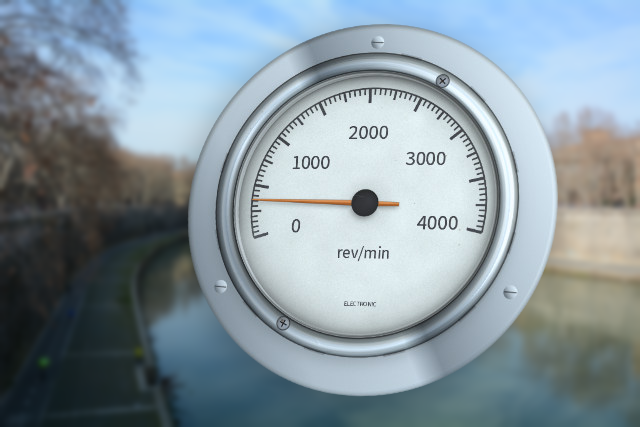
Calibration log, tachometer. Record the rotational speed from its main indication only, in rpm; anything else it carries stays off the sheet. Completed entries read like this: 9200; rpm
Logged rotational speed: 350; rpm
